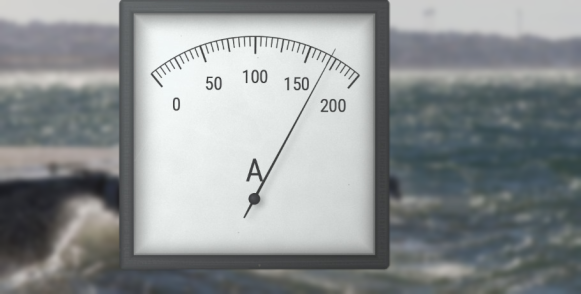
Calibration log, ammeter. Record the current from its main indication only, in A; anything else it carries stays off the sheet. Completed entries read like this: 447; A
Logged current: 170; A
